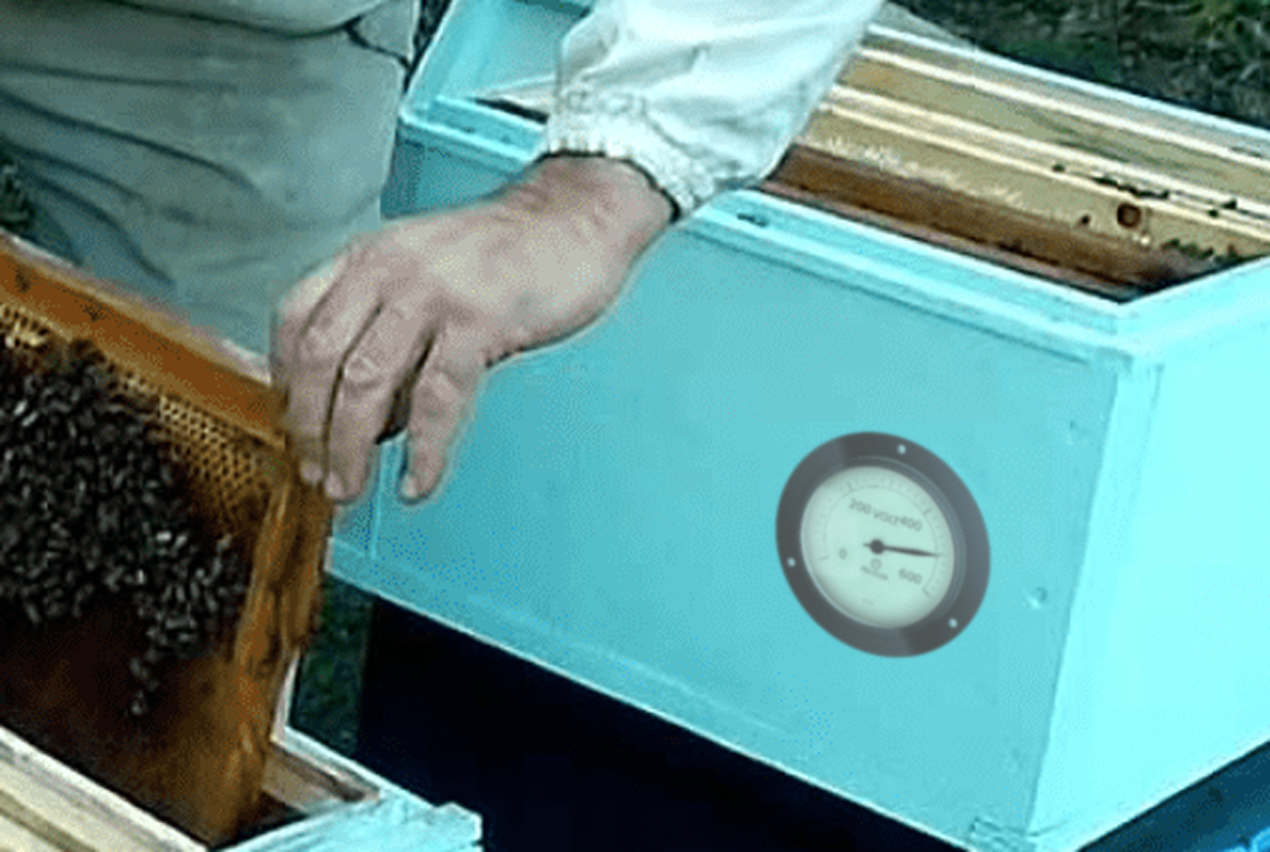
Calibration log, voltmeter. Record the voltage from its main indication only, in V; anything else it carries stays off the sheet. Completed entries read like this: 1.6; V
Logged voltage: 500; V
